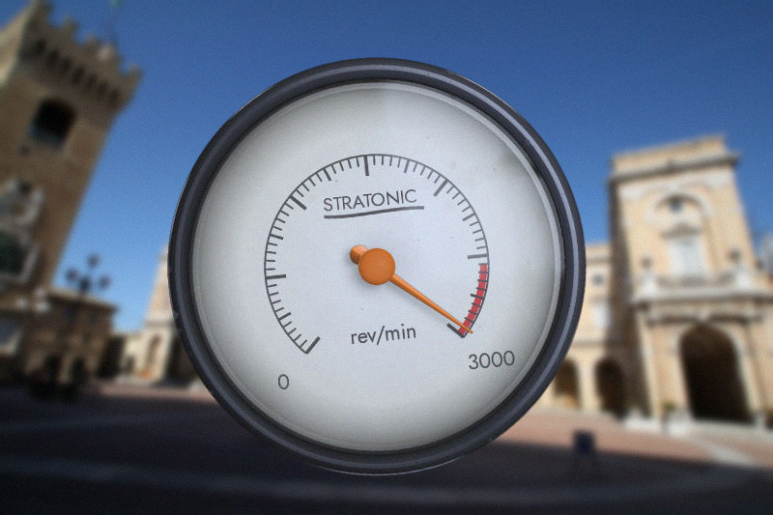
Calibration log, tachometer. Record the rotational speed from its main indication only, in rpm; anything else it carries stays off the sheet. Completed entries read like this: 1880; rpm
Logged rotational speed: 2950; rpm
